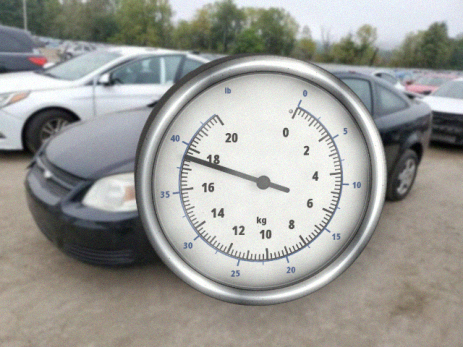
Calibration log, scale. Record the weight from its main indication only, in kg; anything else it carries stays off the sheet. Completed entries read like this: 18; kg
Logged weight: 17.6; kg
